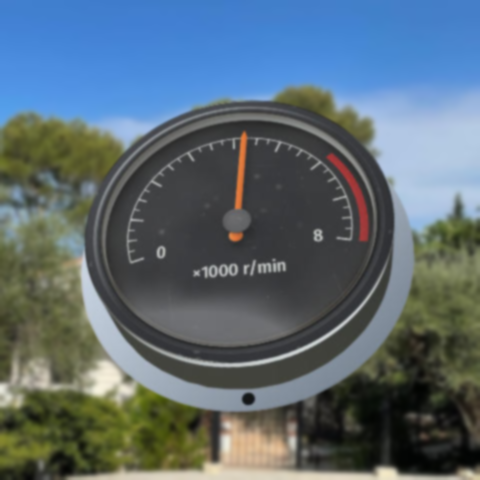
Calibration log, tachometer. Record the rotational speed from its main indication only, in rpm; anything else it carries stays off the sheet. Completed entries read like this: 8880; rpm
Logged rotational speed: 4250; rpm
